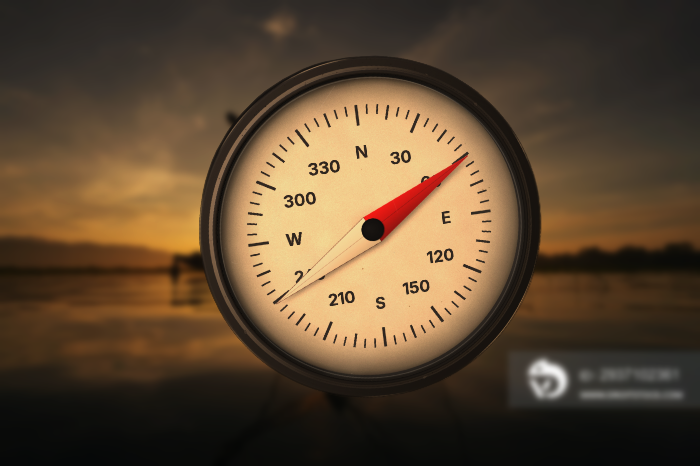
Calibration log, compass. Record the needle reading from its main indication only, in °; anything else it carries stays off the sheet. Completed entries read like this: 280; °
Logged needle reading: 60; °
